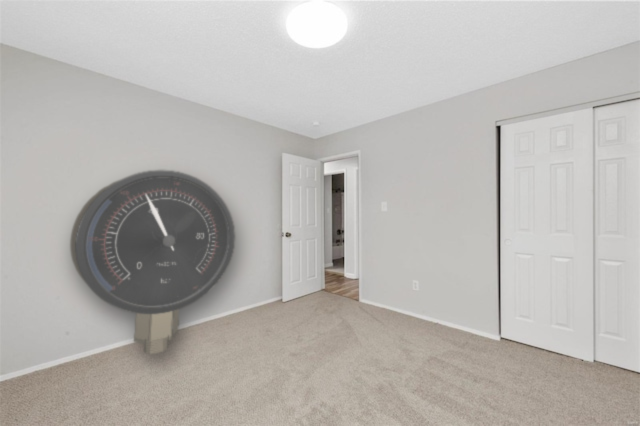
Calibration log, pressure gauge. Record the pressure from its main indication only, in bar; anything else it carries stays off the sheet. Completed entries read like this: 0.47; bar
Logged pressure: 40; bar
